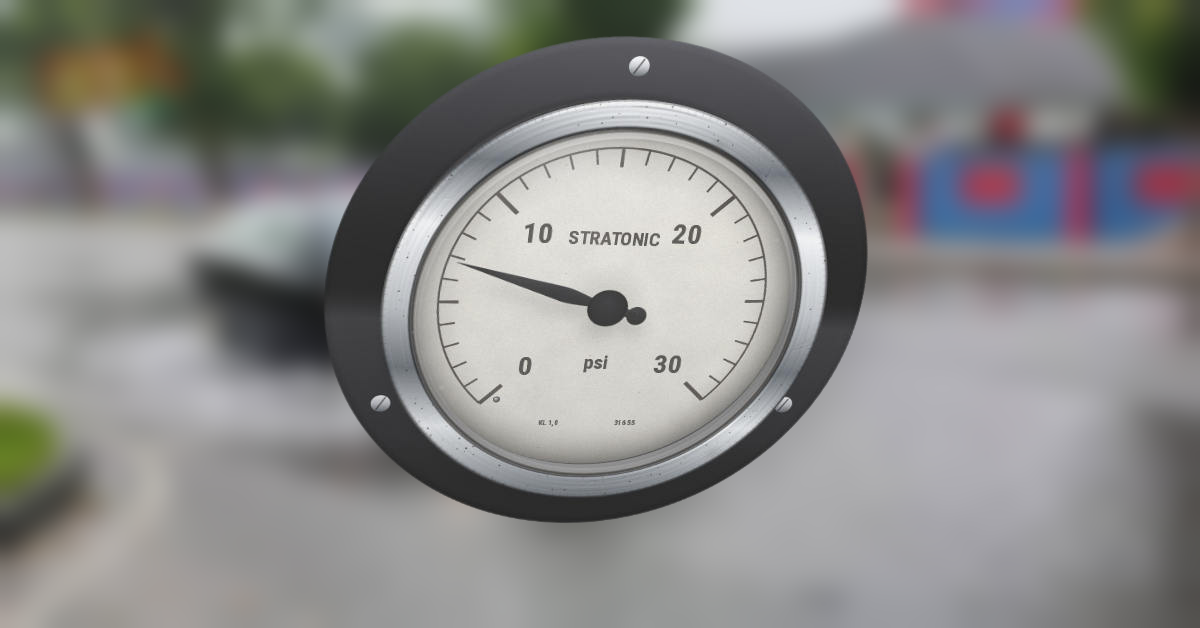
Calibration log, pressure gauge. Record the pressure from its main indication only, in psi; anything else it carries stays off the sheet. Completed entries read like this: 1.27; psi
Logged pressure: 7; psi
